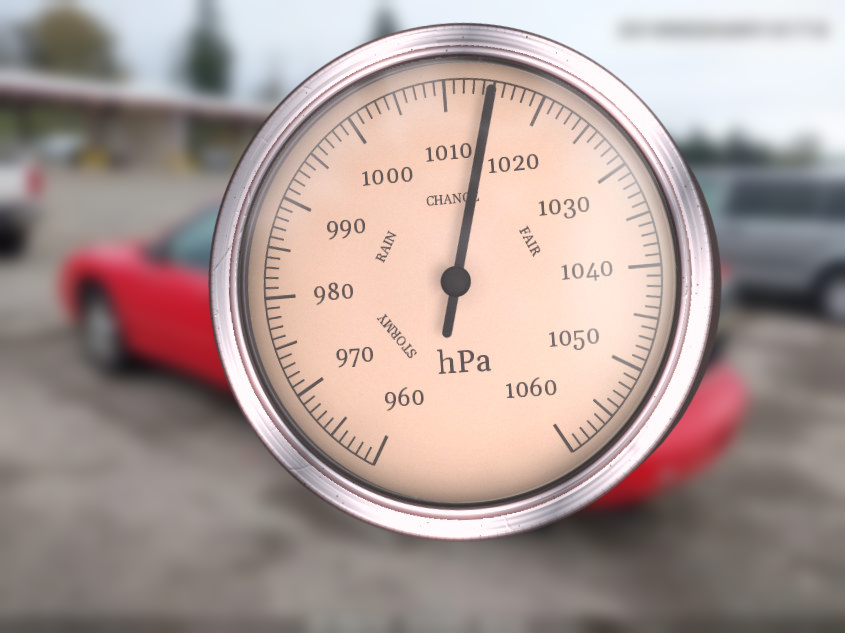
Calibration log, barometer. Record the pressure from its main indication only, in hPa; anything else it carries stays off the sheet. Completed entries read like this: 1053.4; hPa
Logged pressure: 1015; hPa
